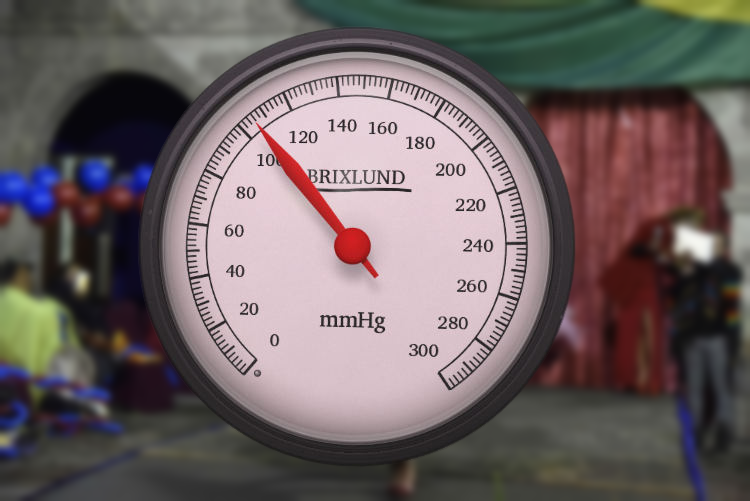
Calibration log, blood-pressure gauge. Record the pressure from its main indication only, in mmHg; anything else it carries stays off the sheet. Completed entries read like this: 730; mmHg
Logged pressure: 106; mmHg
